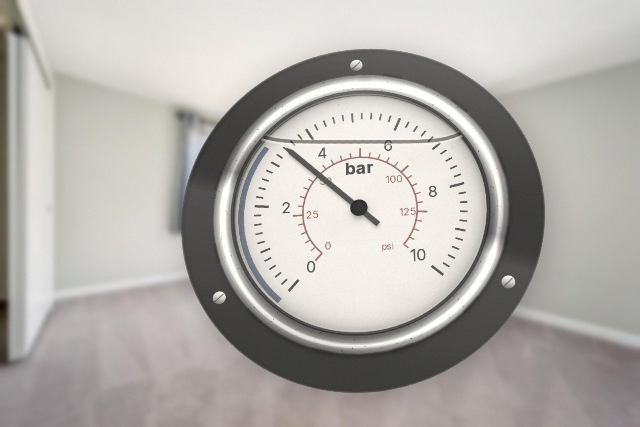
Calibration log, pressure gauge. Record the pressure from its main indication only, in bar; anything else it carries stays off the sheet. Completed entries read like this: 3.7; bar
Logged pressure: 3.4; bar
